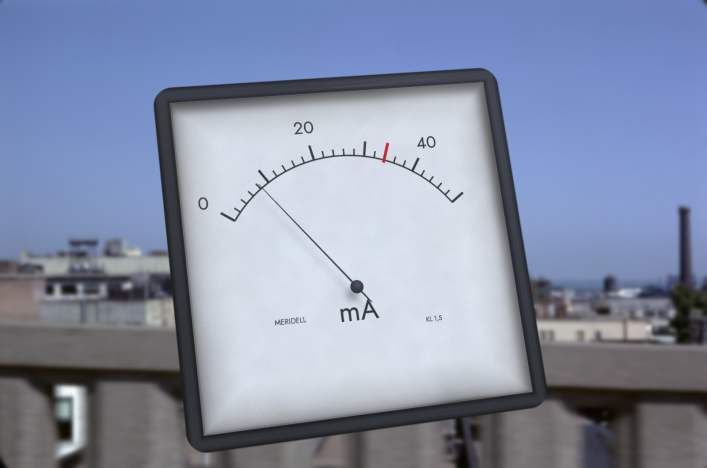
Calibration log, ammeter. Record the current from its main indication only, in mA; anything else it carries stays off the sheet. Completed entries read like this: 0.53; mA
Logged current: 8; mA
